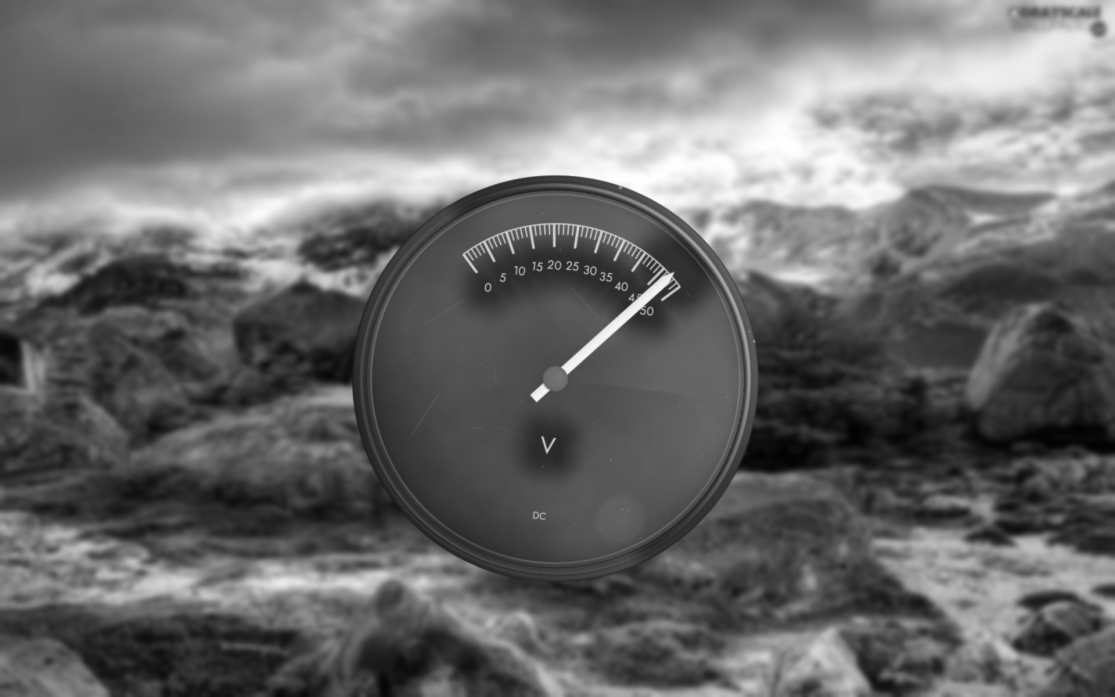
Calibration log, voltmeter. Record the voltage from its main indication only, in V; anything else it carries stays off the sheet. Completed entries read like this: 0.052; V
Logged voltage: 47; V
